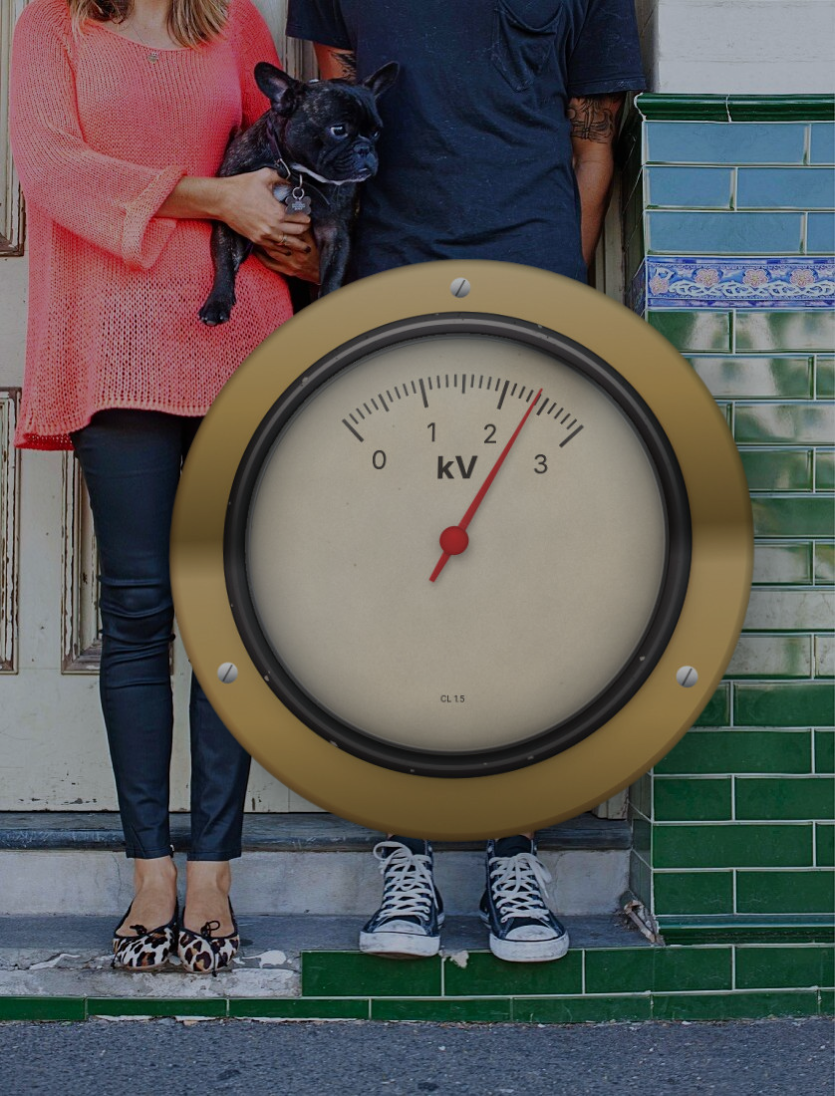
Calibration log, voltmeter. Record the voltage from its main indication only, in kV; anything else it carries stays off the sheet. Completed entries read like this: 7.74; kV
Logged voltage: 2.4; kV
